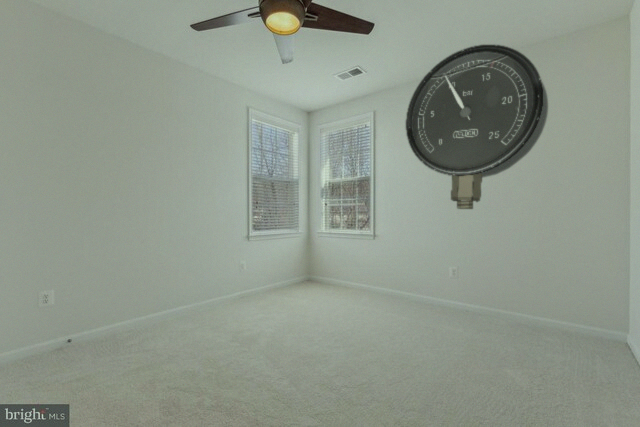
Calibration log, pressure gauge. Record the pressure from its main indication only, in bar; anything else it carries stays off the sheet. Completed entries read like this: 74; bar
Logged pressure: 10; bar
